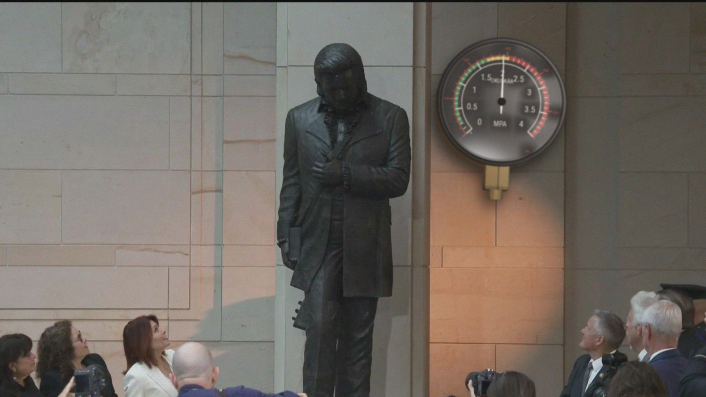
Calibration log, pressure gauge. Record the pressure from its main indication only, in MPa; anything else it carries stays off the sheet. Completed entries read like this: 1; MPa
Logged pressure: 2; MPa
